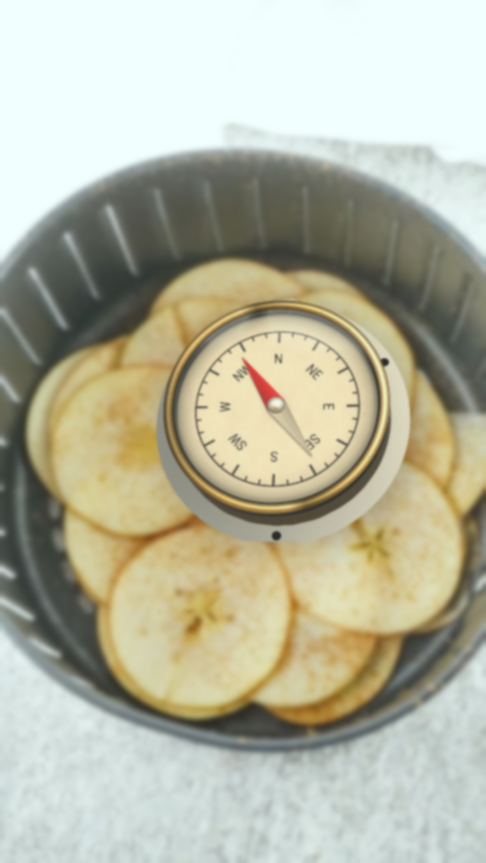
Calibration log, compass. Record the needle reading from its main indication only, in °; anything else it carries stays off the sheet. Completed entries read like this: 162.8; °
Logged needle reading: 325; °
